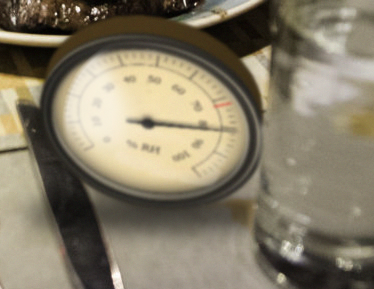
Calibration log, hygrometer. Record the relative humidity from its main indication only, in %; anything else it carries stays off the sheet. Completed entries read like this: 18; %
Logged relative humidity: 80; %
